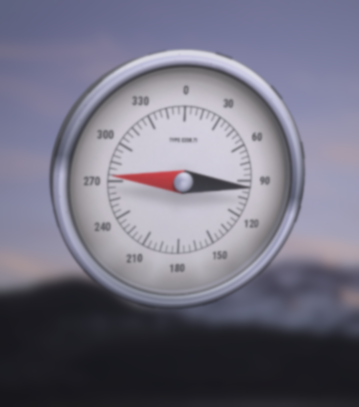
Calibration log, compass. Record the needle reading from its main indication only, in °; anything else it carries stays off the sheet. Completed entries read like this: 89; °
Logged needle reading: 275; °
